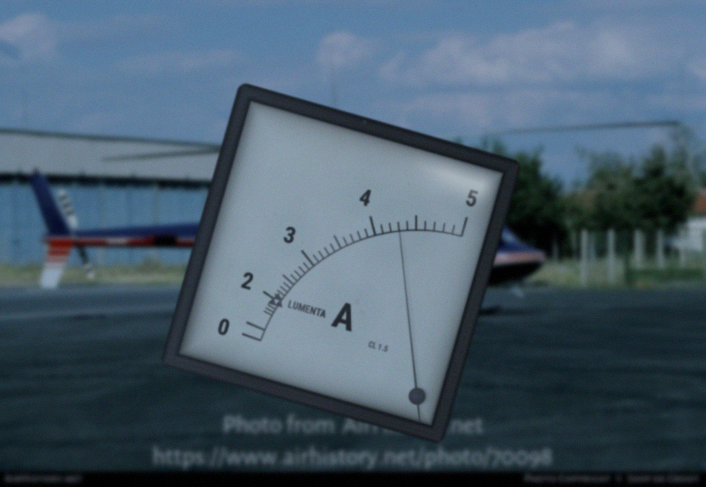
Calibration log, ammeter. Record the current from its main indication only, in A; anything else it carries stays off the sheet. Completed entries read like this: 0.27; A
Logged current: 4.3; A
